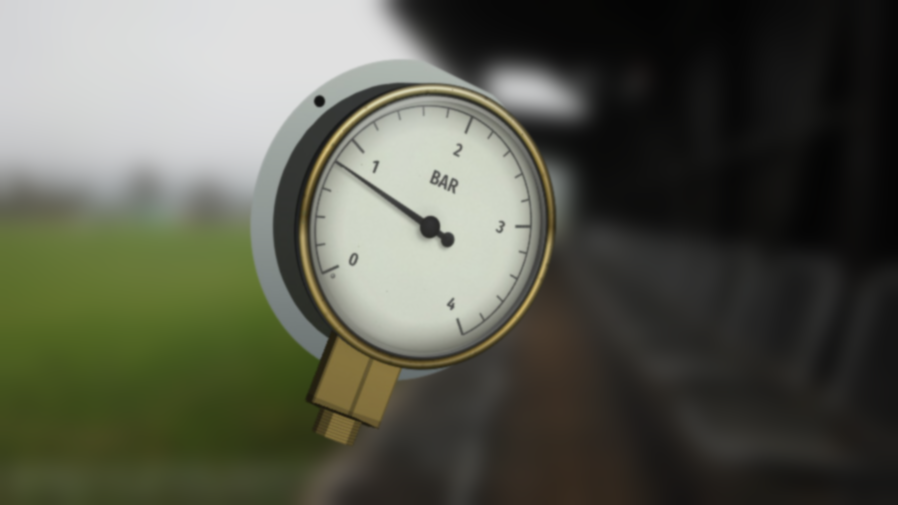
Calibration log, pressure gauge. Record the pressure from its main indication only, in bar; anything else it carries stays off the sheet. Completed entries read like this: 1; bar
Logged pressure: 0.8; bar
